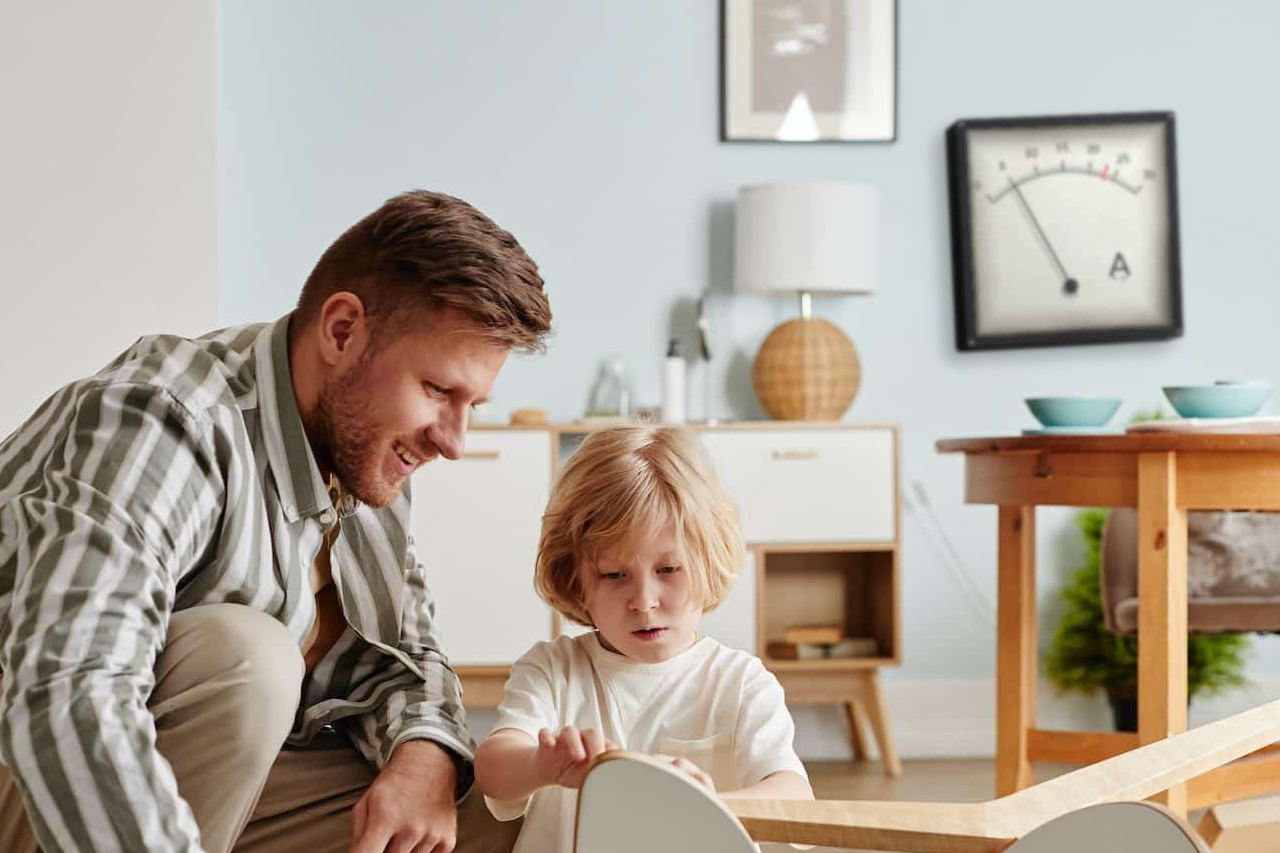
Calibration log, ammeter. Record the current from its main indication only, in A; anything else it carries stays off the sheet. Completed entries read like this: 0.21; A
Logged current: 5; A
